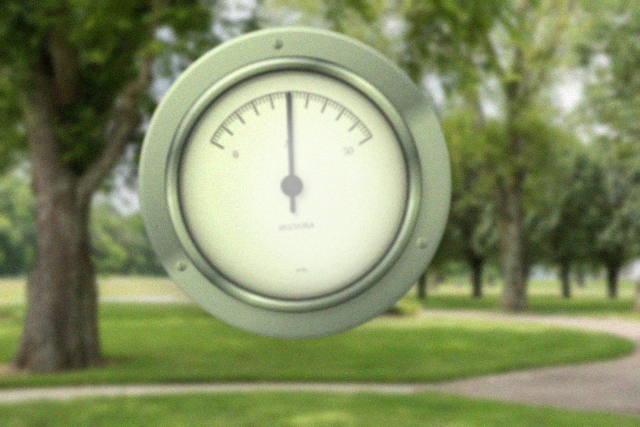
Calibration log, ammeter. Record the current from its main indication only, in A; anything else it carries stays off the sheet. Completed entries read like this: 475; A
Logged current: 25; A
